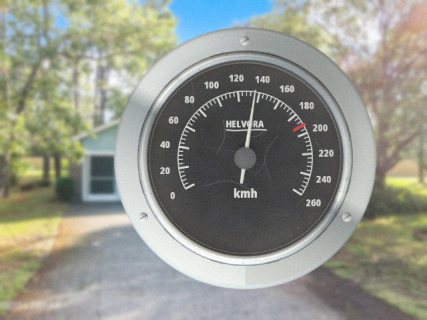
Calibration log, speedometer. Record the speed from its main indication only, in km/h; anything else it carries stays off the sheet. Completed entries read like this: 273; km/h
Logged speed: 136; km/h
